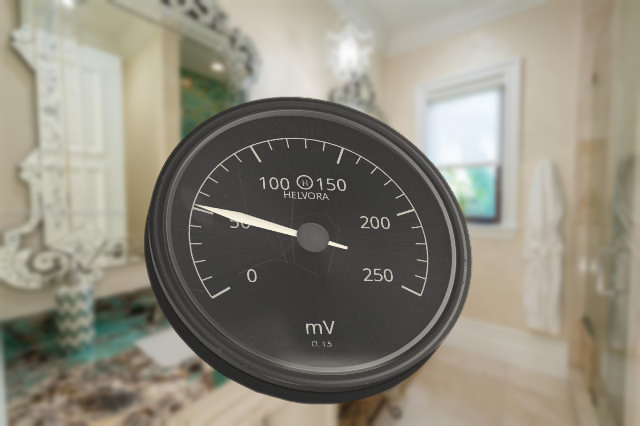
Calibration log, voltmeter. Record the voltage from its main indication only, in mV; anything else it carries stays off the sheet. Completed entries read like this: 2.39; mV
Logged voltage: 50; mV
